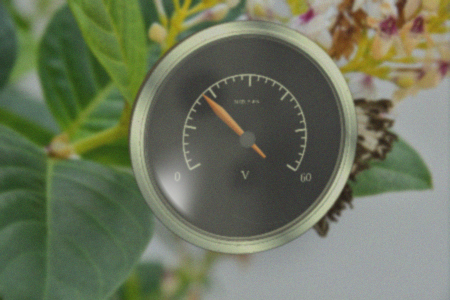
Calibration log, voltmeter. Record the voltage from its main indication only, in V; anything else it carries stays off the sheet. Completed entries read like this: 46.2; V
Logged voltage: 18; V
